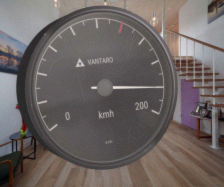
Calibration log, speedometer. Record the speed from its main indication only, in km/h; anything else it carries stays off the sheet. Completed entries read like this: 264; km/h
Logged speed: 180; km/h
